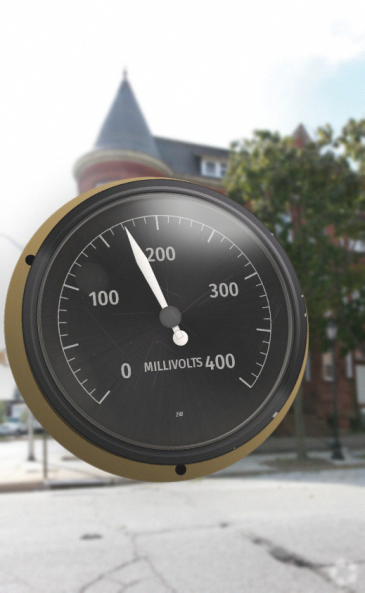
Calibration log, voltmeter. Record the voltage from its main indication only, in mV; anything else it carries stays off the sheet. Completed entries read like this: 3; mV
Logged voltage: 170; mV
